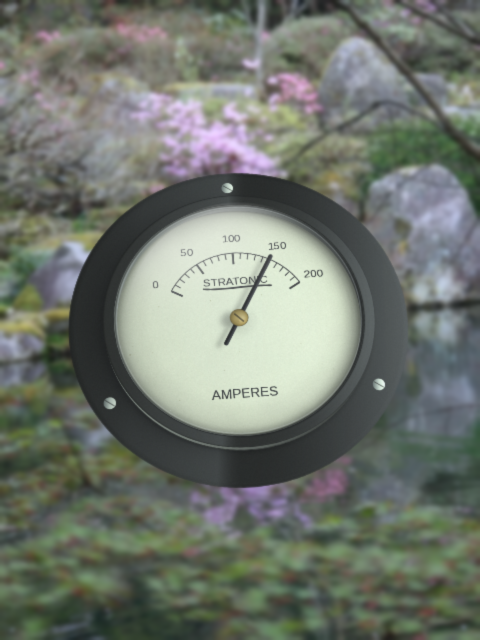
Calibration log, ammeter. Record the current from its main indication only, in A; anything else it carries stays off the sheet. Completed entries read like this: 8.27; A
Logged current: 150; A
